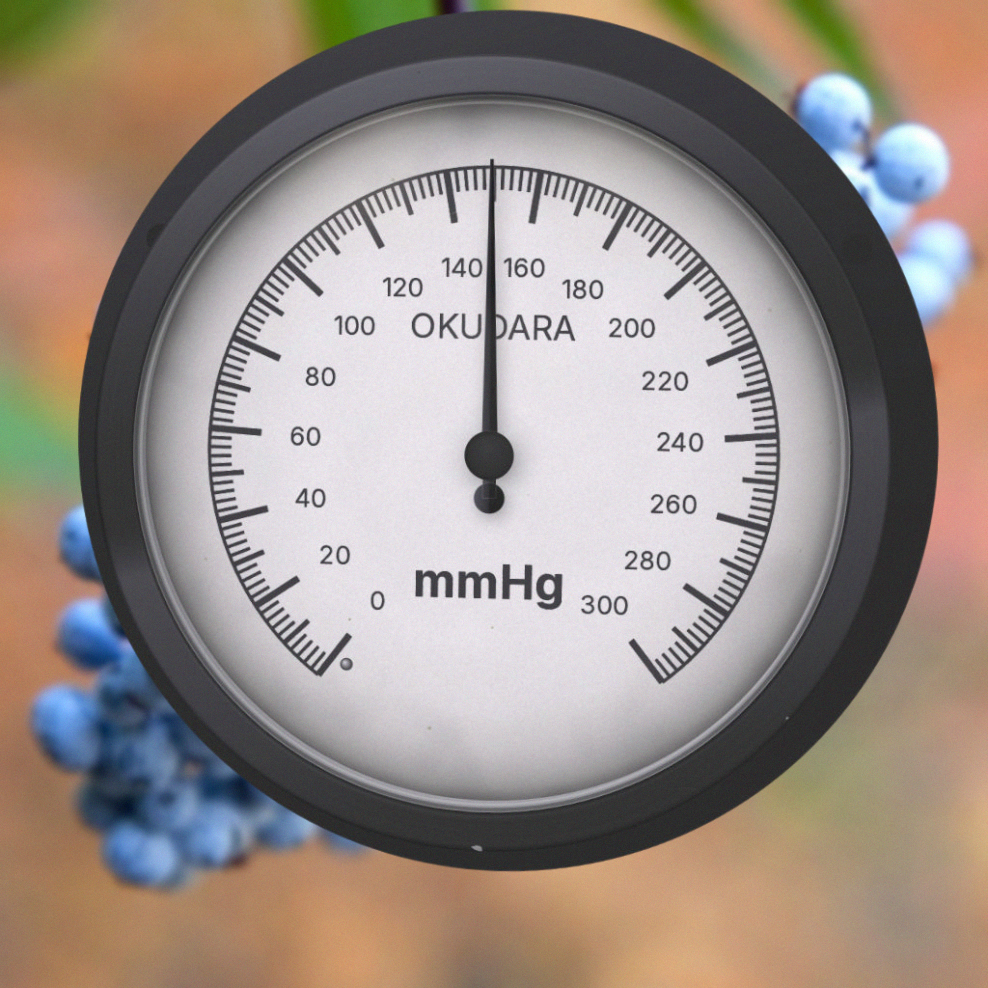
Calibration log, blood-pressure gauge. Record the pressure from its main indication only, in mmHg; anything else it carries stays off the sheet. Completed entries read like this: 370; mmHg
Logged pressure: 150; mmHg
